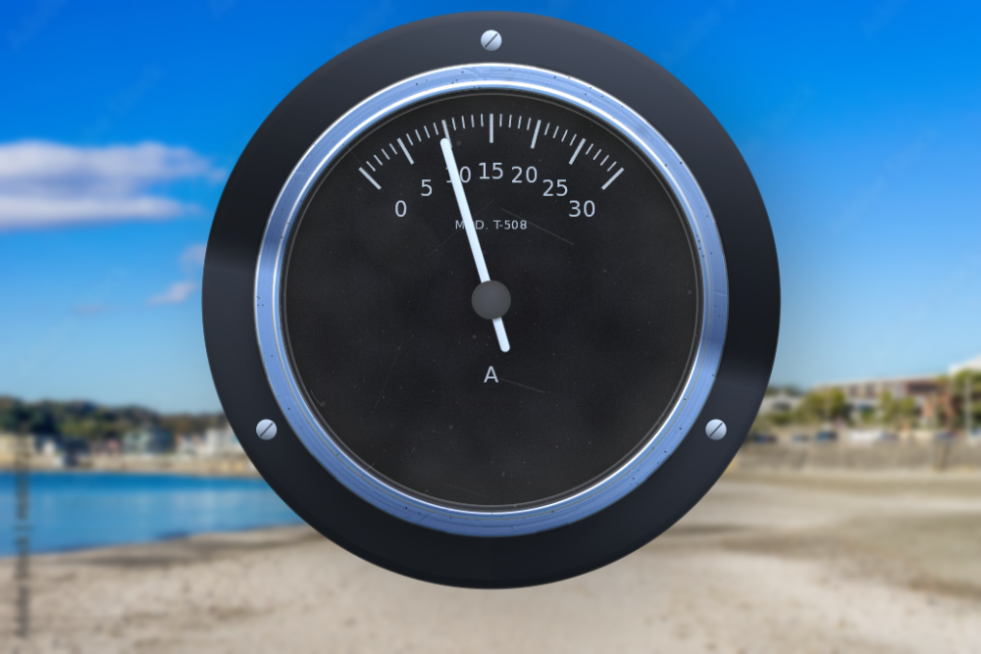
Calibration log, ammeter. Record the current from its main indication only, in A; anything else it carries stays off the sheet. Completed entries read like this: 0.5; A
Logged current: 9.5; A
